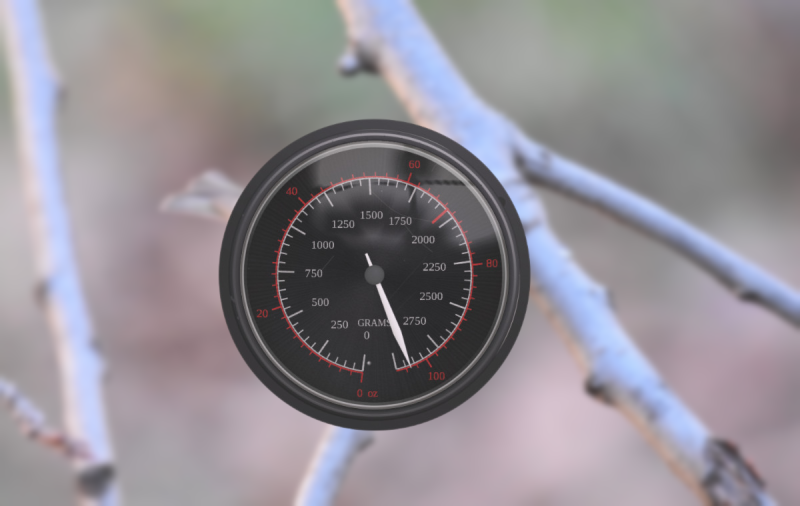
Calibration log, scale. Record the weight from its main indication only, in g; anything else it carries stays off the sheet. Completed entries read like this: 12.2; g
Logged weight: 2925; g
